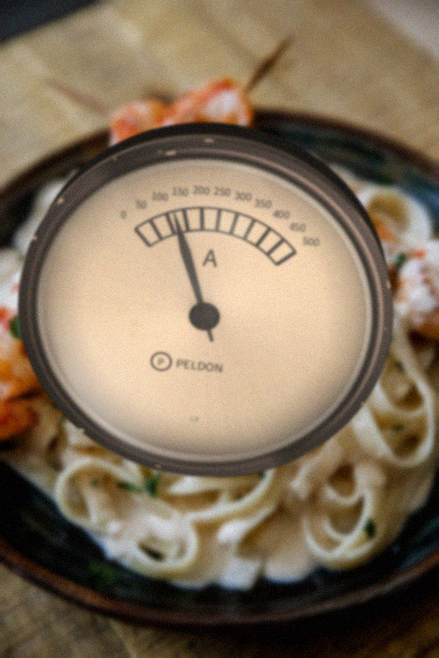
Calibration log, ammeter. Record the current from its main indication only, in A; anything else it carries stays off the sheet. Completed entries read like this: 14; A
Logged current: 125; A
